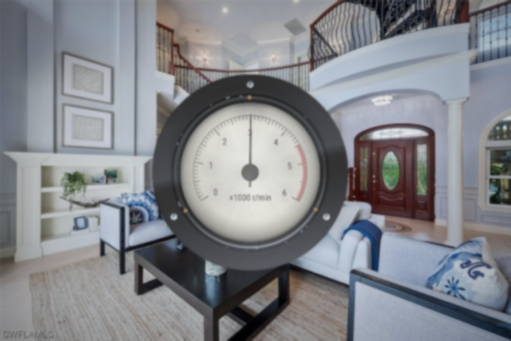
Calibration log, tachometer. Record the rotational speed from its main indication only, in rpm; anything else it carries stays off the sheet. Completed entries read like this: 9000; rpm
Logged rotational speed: 3000; rpm
